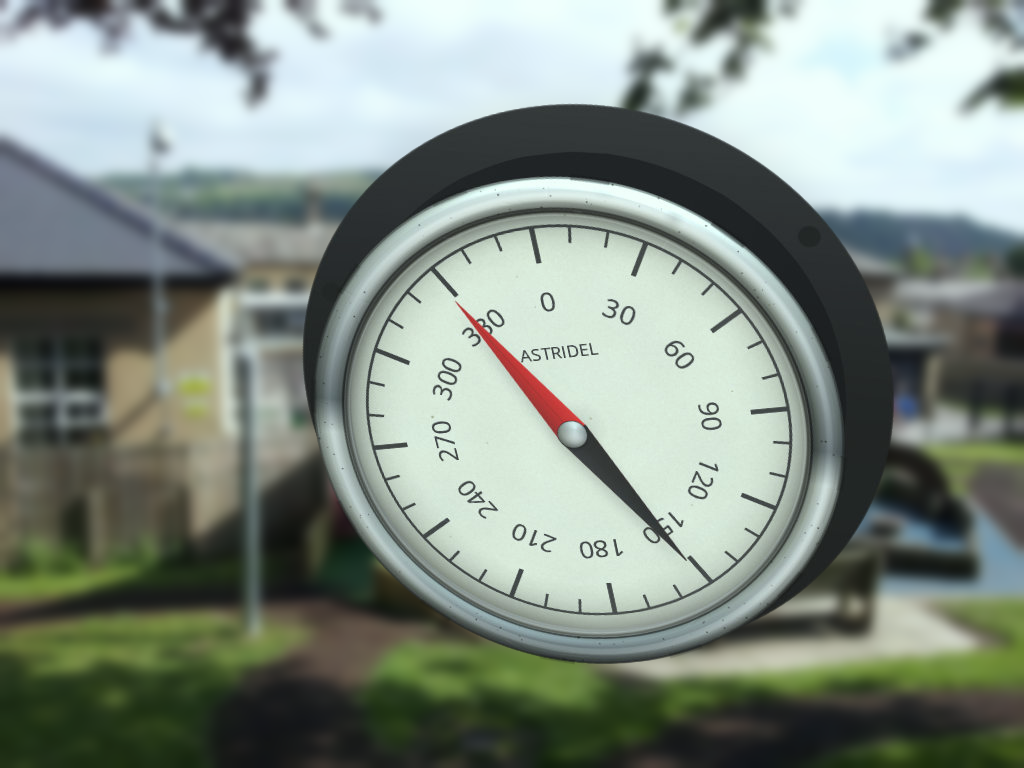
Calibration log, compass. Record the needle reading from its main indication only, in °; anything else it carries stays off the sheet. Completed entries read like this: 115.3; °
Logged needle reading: 330; °
